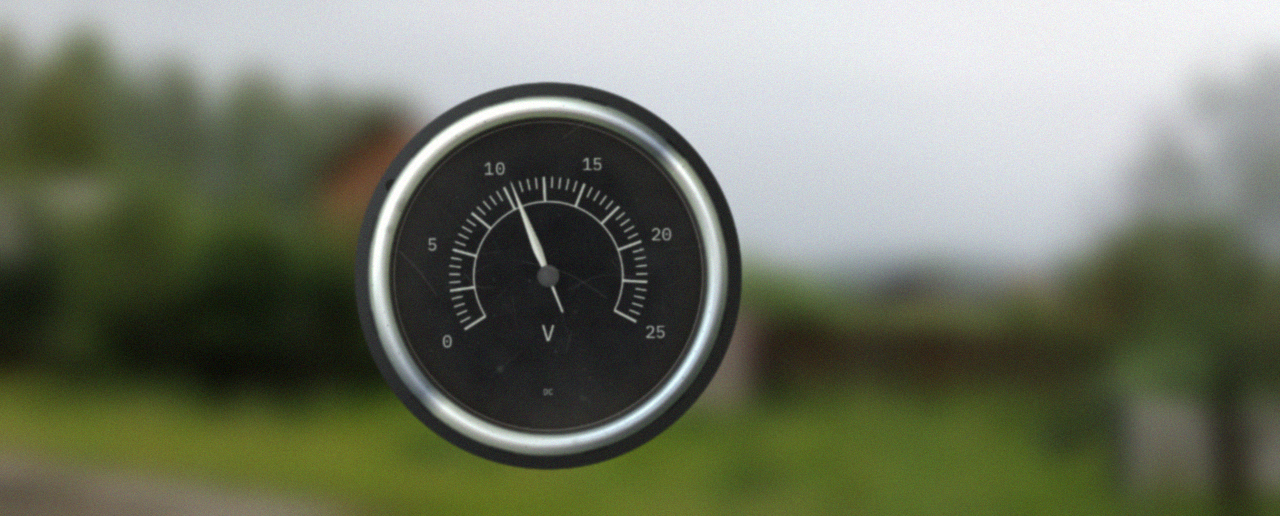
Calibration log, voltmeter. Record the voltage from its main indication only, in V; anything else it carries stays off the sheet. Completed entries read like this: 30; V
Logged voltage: 10.5; V
